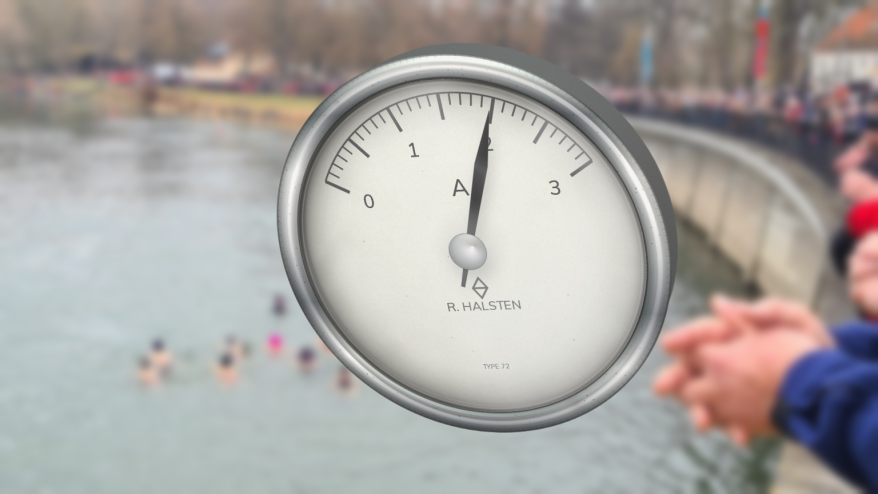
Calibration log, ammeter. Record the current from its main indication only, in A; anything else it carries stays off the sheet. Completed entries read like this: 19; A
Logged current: 2; A
